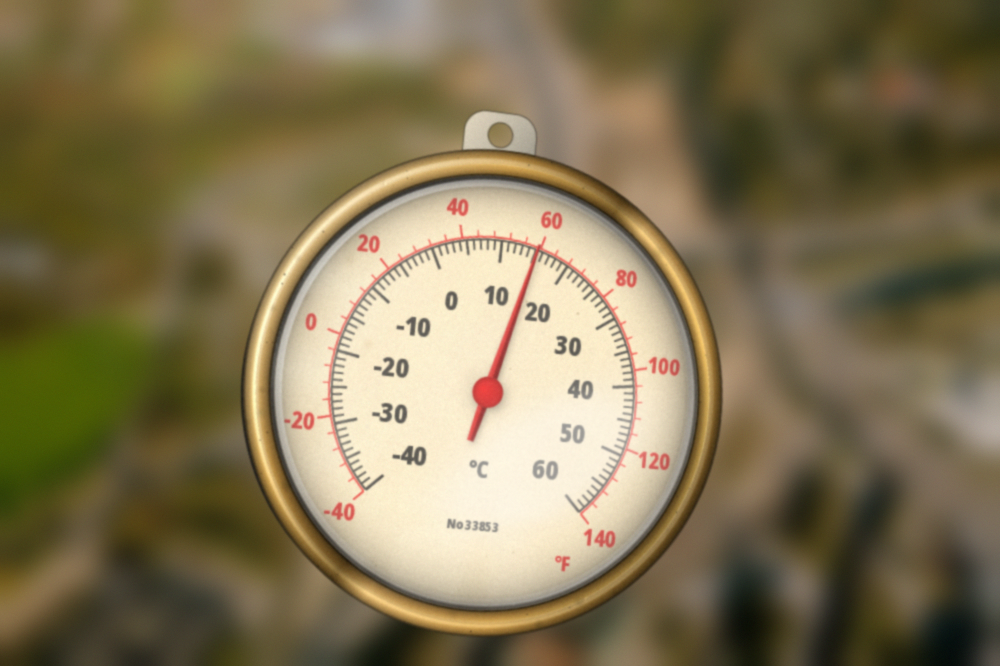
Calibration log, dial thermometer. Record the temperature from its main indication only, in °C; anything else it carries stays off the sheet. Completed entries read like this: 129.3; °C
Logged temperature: 15; °C
